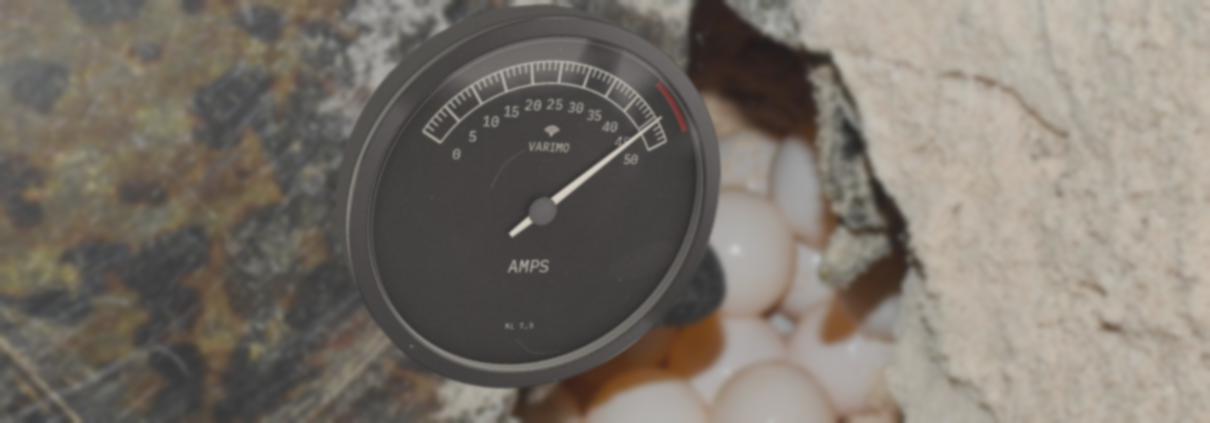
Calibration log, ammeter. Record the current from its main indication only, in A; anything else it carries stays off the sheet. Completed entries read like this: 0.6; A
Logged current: 45; A
